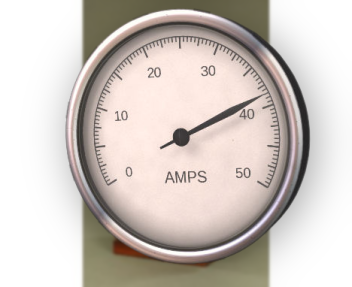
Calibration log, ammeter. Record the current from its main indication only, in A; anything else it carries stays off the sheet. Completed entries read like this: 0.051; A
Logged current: 38.5; A
